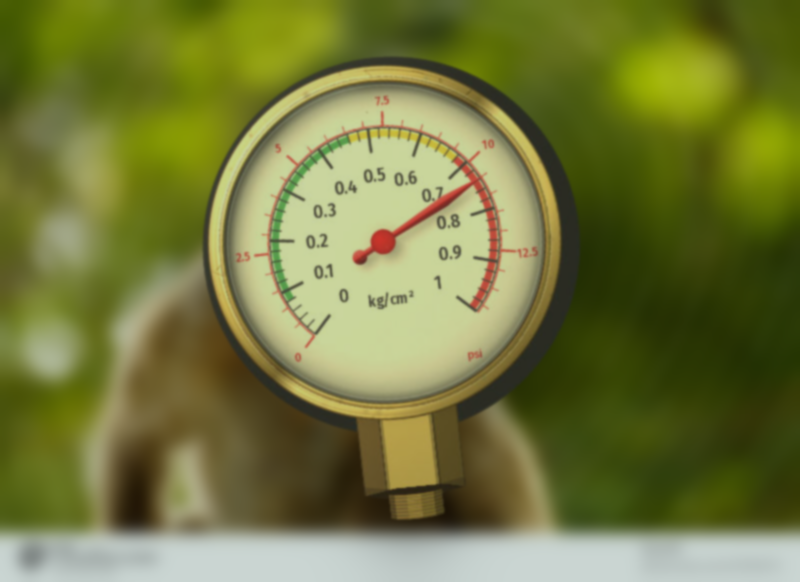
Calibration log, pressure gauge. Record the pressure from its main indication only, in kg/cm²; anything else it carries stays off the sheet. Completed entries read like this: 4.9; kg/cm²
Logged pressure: 0.74; kg/cm²
